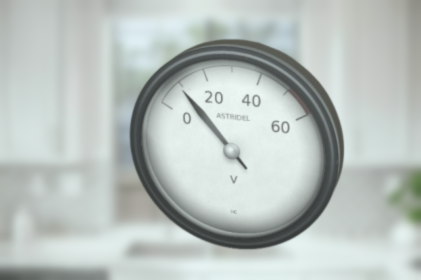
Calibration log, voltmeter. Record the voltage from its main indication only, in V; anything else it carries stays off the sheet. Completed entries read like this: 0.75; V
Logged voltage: 10; V
